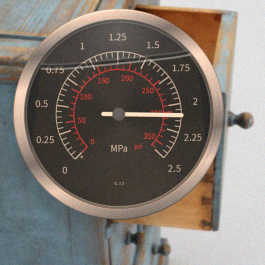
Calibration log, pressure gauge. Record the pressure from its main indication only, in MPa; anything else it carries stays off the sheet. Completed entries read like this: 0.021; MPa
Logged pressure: 2.1; MPa
